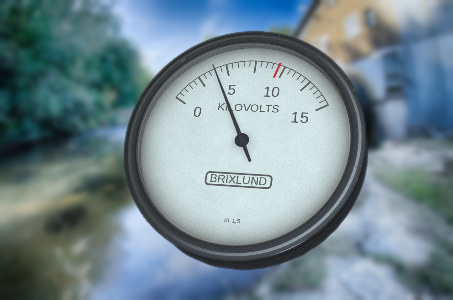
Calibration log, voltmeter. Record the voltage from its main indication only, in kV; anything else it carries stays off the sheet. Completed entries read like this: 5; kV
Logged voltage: 4; kV
